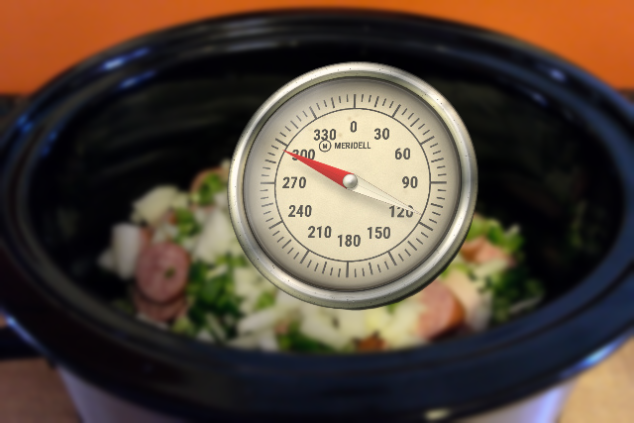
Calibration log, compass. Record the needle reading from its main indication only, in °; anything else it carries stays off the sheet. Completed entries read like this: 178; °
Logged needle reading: 295; °
